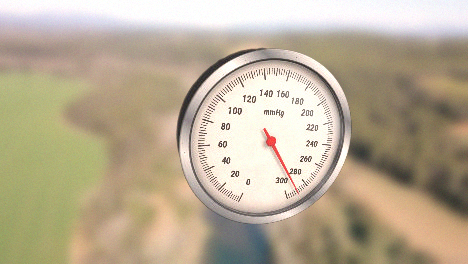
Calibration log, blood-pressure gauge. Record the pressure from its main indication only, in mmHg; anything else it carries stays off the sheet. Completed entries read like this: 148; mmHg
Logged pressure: 290; mmHg
